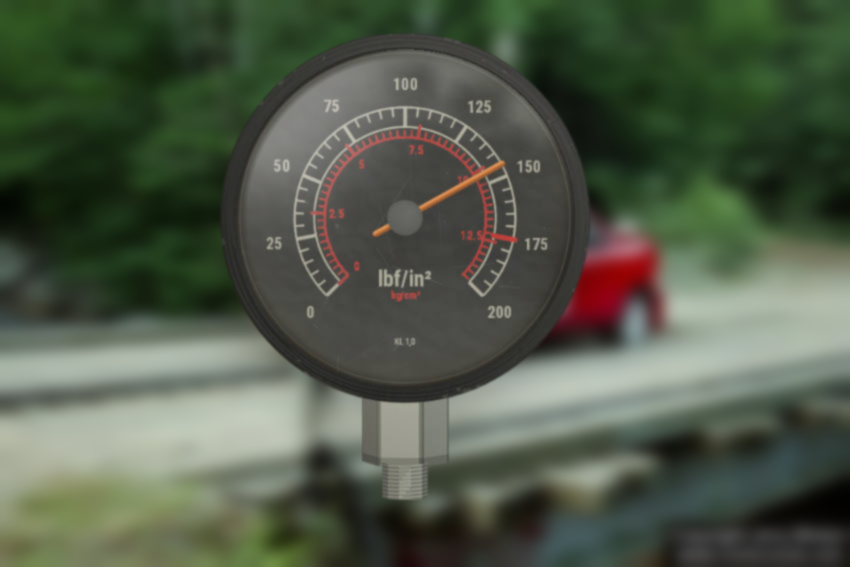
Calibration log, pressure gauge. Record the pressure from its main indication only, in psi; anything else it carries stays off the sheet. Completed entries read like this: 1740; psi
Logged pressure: 145; psi
